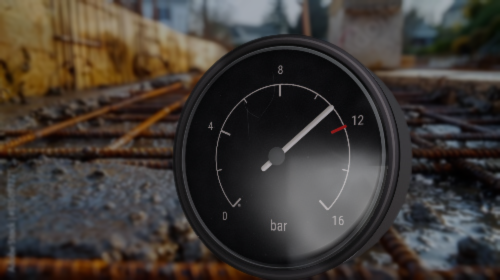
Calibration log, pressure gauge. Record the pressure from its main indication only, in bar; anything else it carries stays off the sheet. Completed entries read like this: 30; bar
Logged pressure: 11; bar
